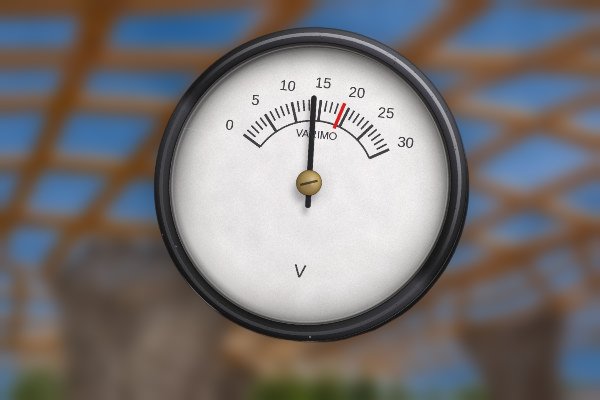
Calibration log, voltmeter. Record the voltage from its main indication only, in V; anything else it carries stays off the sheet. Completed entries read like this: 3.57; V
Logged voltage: 14; V
